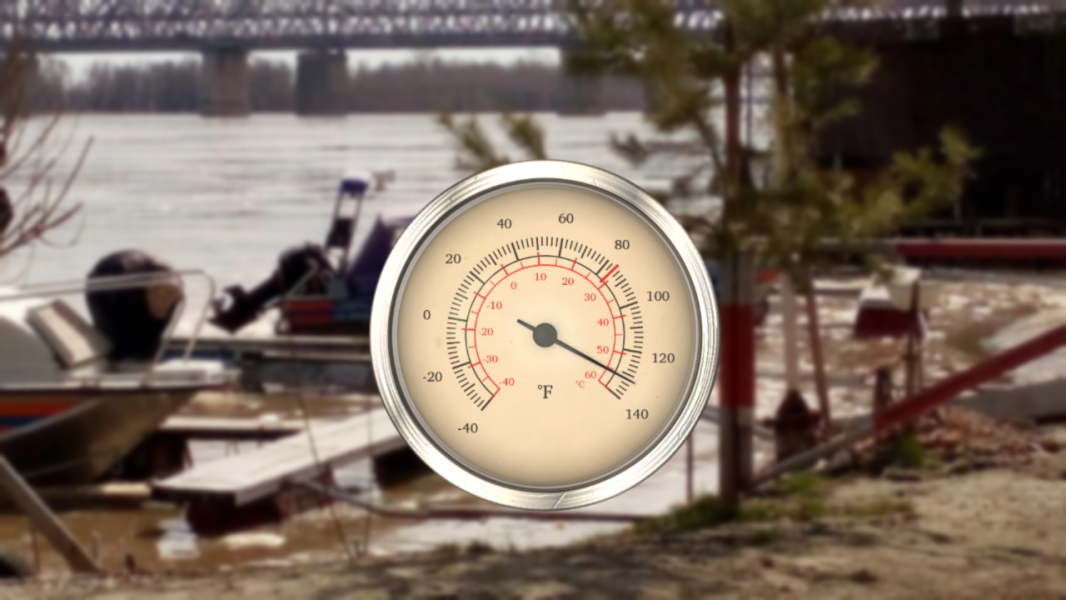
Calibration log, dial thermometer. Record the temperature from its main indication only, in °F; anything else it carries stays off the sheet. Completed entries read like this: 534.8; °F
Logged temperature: 132; °F
